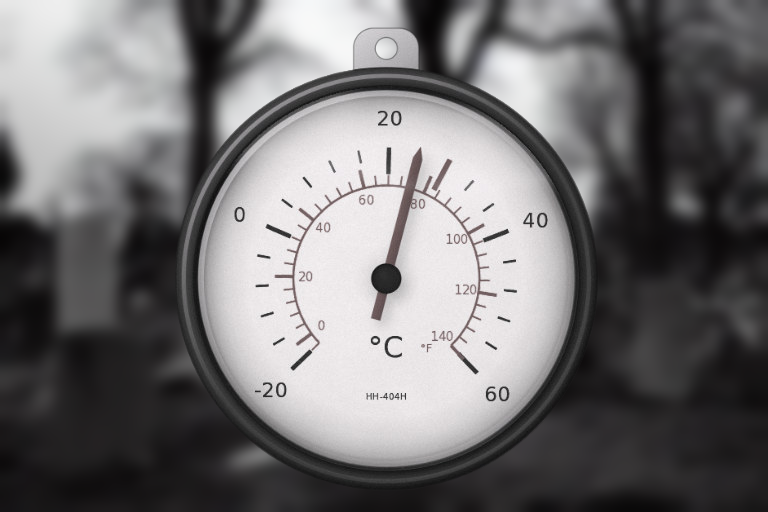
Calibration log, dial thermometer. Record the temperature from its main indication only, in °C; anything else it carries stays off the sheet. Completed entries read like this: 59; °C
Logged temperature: 24; °C
